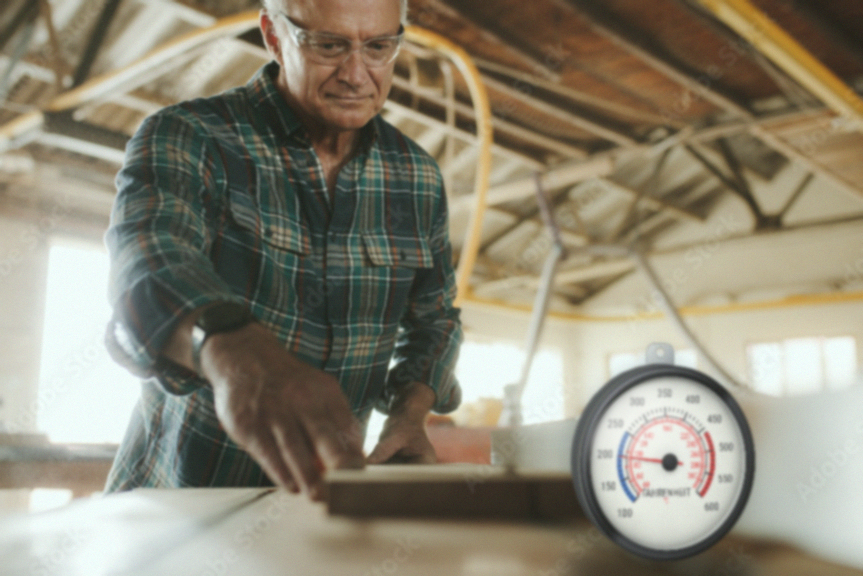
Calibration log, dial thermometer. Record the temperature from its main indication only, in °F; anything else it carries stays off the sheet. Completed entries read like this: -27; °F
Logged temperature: 200; °F
